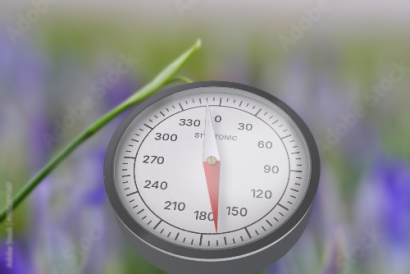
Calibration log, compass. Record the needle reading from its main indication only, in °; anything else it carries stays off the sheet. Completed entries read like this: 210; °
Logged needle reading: 170; °
